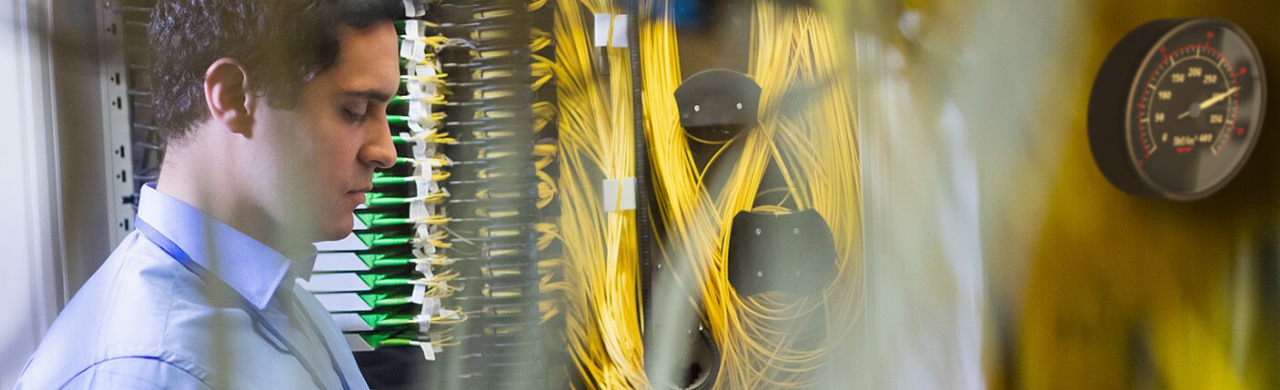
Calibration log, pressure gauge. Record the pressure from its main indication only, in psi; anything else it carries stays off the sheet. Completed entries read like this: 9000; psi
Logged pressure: 300; psi
